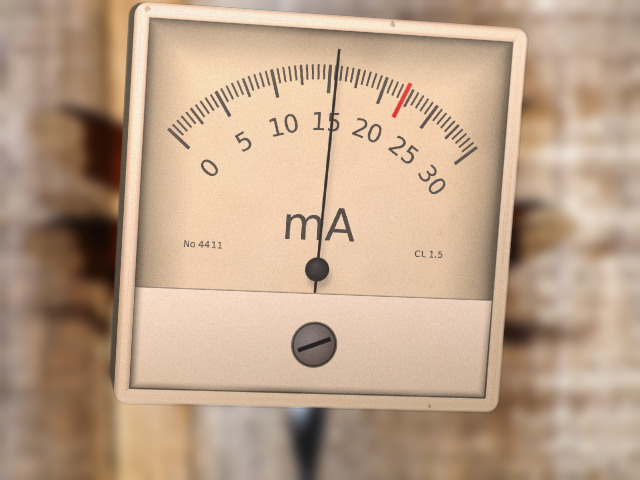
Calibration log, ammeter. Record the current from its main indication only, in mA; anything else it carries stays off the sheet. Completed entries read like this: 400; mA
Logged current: 15.5; mA
